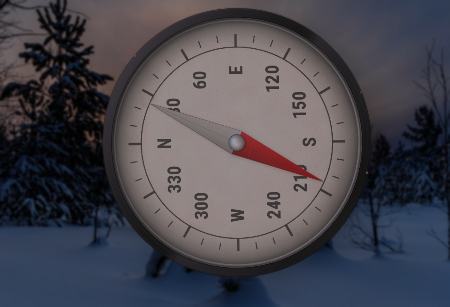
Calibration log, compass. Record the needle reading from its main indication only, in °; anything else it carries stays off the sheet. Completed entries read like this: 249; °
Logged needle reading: 205; °
